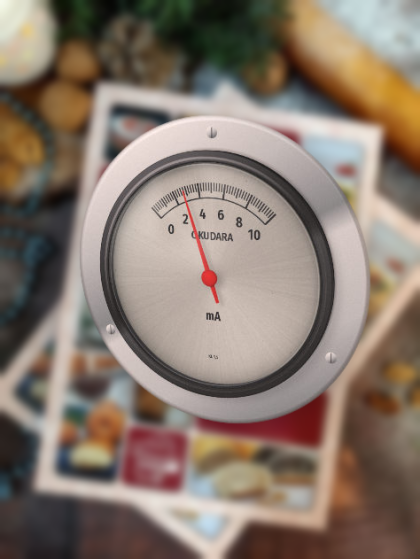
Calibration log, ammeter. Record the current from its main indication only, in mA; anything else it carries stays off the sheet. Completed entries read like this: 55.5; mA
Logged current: 3; mA
